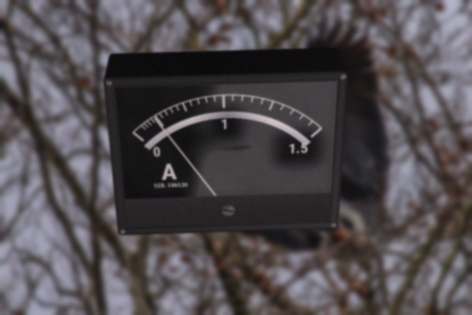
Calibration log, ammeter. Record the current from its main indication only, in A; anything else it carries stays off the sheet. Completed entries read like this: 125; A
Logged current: 0.5; A
